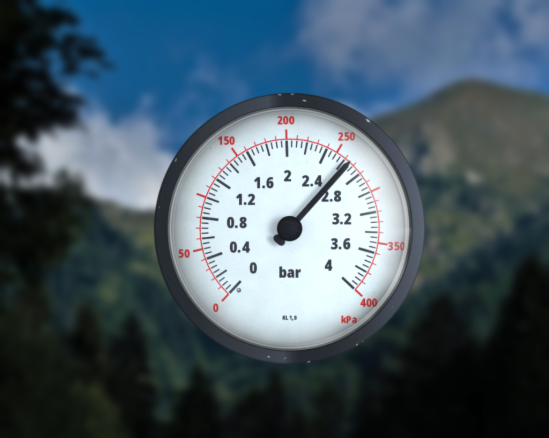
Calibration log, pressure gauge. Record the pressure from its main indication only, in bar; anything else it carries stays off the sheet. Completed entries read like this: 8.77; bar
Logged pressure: 2.65; bar
